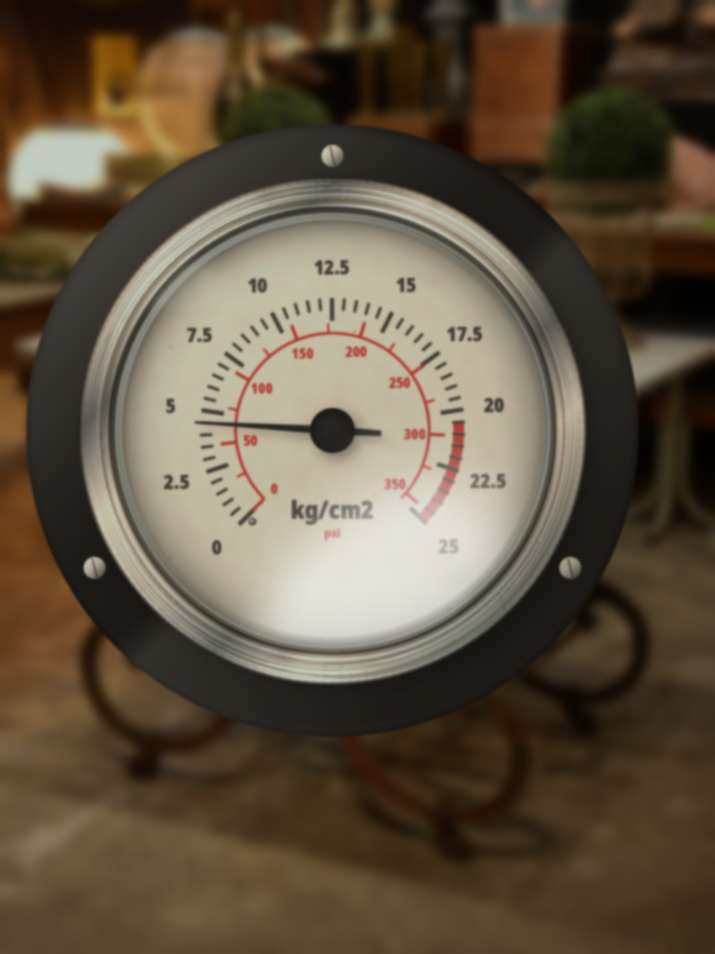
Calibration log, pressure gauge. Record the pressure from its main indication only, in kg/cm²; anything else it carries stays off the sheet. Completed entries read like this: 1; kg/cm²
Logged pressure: 4.5; kg/cm²
